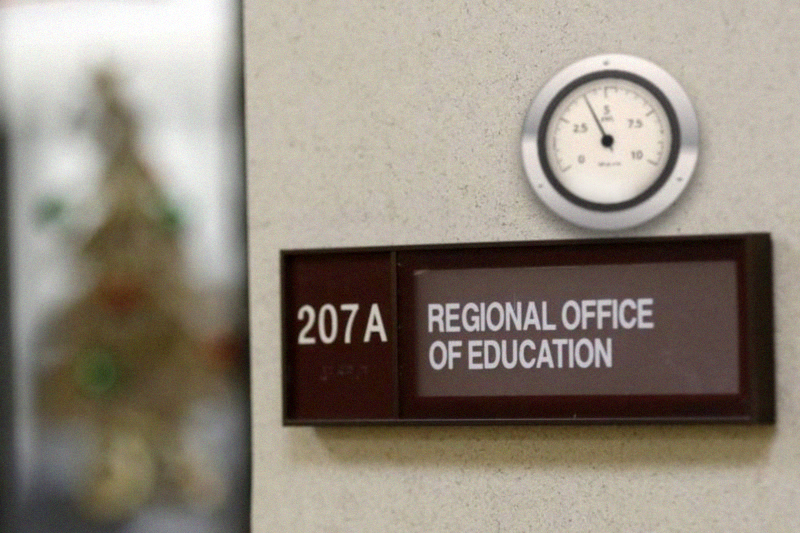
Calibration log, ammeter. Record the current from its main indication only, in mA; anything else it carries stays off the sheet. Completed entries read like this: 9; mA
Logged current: 4; mA
